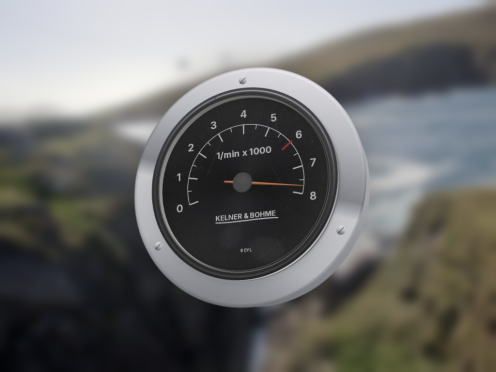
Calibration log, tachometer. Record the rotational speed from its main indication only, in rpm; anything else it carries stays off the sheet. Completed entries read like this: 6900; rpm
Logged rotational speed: 7750; rpm
